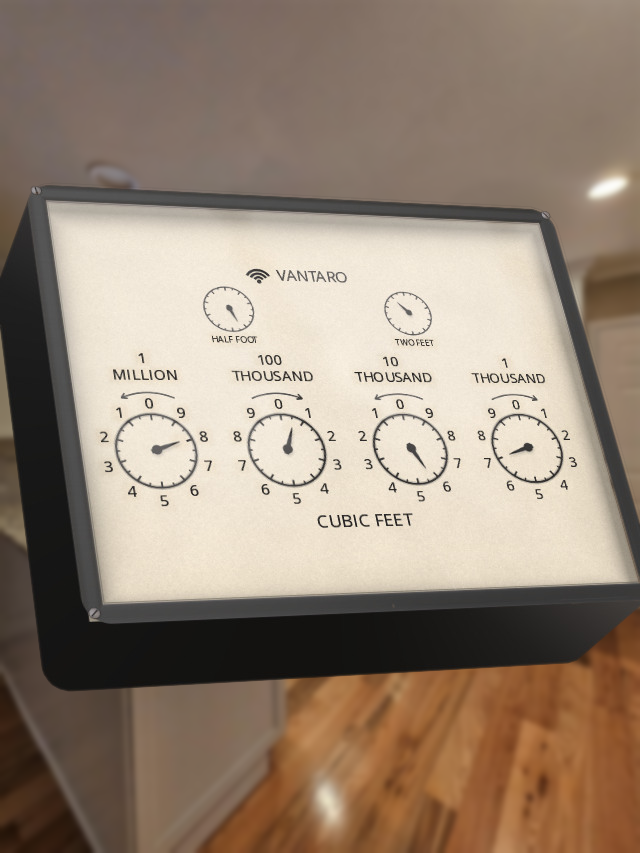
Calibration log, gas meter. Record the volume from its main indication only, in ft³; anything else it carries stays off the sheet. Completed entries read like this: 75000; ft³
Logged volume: 805700; ft³
